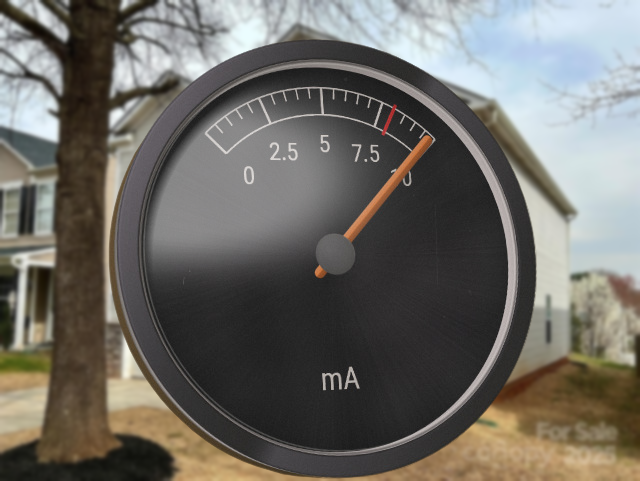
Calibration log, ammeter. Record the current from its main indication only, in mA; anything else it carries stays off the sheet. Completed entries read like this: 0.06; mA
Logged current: 9.75; mA
